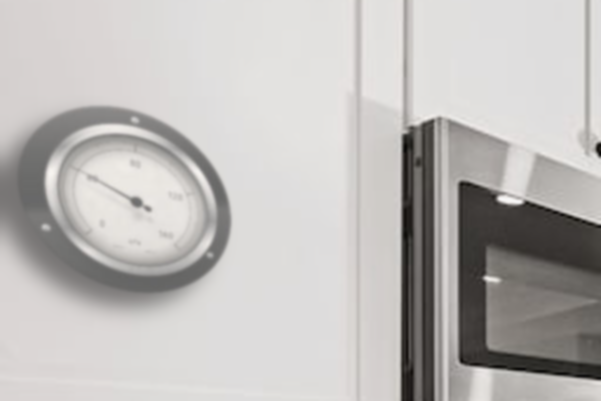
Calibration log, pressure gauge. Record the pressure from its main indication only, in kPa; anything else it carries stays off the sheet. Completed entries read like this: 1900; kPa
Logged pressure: 40; kPa
